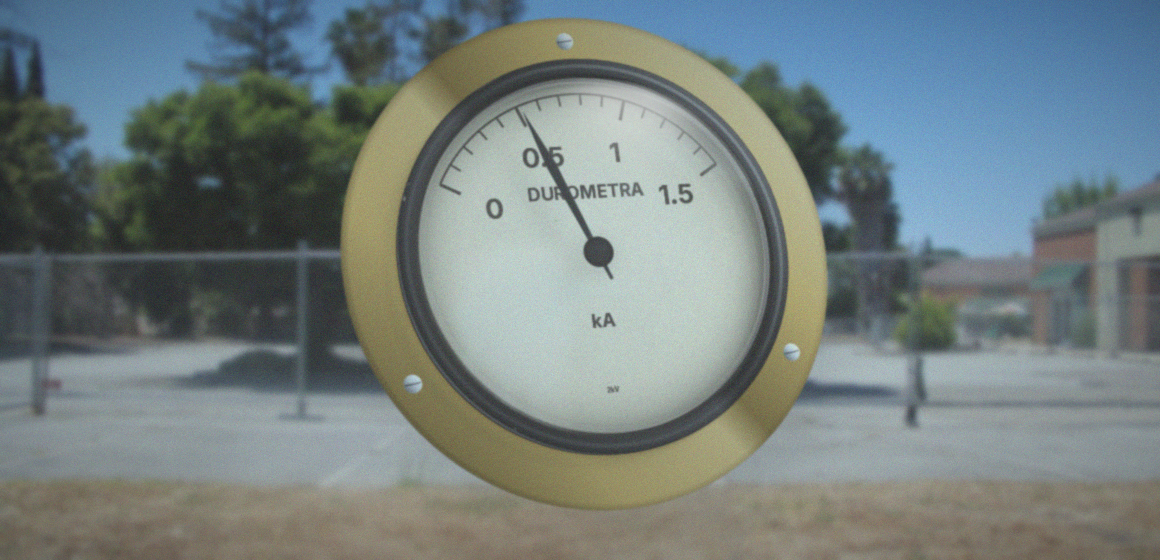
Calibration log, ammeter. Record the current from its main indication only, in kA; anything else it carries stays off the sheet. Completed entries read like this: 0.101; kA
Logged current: 0.5; kA
